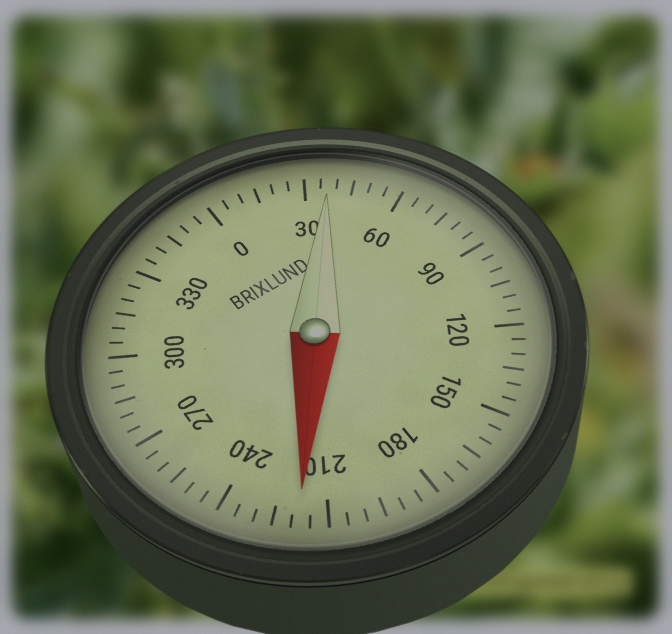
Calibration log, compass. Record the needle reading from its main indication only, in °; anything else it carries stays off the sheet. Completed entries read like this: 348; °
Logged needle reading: 217.5; °
